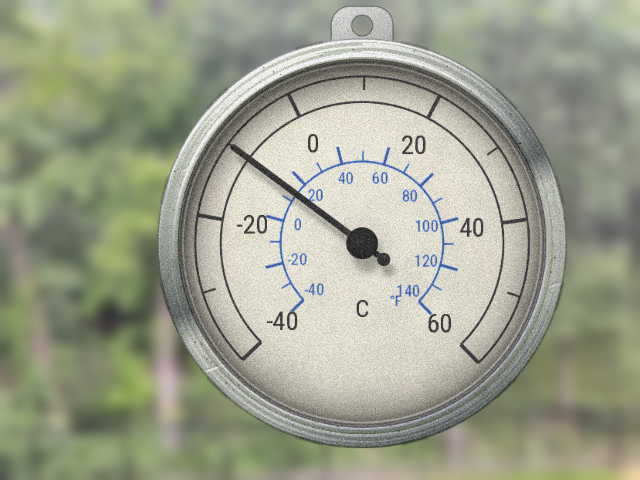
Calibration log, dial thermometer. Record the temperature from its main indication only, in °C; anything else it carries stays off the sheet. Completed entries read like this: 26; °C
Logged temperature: -10; °C
